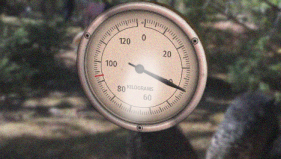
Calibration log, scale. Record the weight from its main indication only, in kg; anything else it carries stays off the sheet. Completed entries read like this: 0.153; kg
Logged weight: 40; kg
